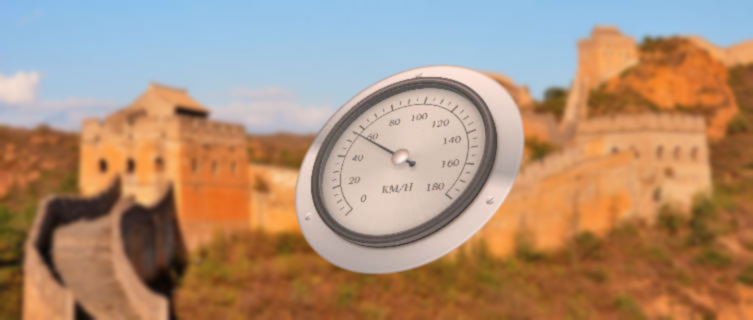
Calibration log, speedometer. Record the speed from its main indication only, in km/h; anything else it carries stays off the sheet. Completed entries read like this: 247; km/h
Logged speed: 55; km/h
